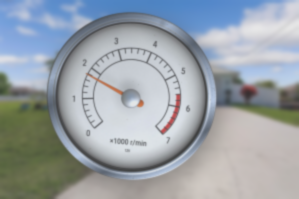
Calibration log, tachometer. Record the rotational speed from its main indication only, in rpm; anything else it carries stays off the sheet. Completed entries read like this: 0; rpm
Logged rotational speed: 1800; rpm
